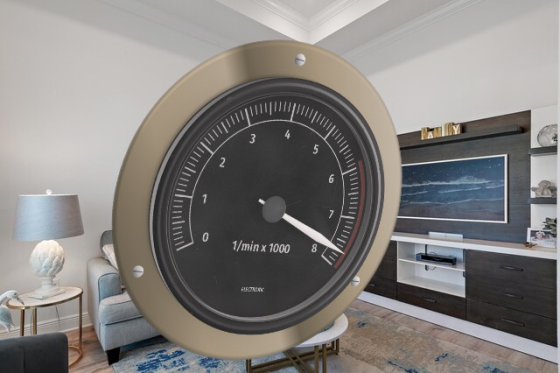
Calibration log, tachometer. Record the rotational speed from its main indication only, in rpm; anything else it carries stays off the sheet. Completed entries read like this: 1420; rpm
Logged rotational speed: 7700; rpm
